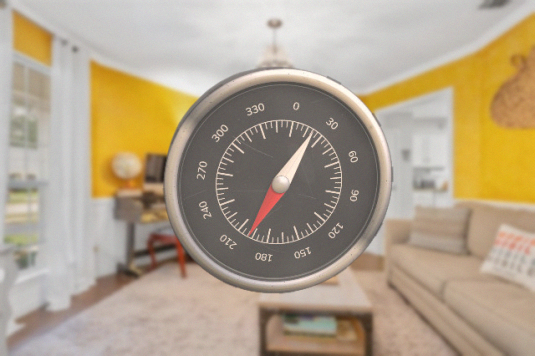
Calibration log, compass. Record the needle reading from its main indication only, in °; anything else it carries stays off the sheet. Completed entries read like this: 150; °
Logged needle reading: 200; °
